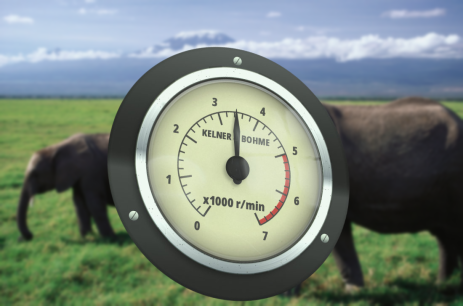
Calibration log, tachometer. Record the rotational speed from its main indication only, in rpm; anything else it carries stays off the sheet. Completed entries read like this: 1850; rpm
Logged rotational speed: 3400; rpm
